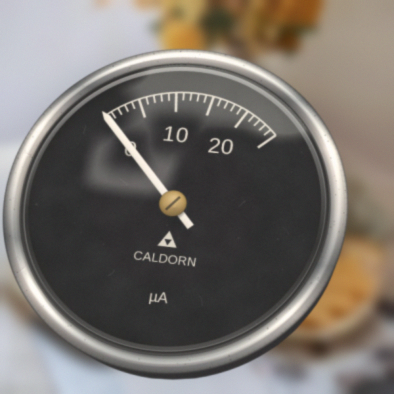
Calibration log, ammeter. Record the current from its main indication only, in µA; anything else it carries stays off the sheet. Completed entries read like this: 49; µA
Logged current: 0; µA
